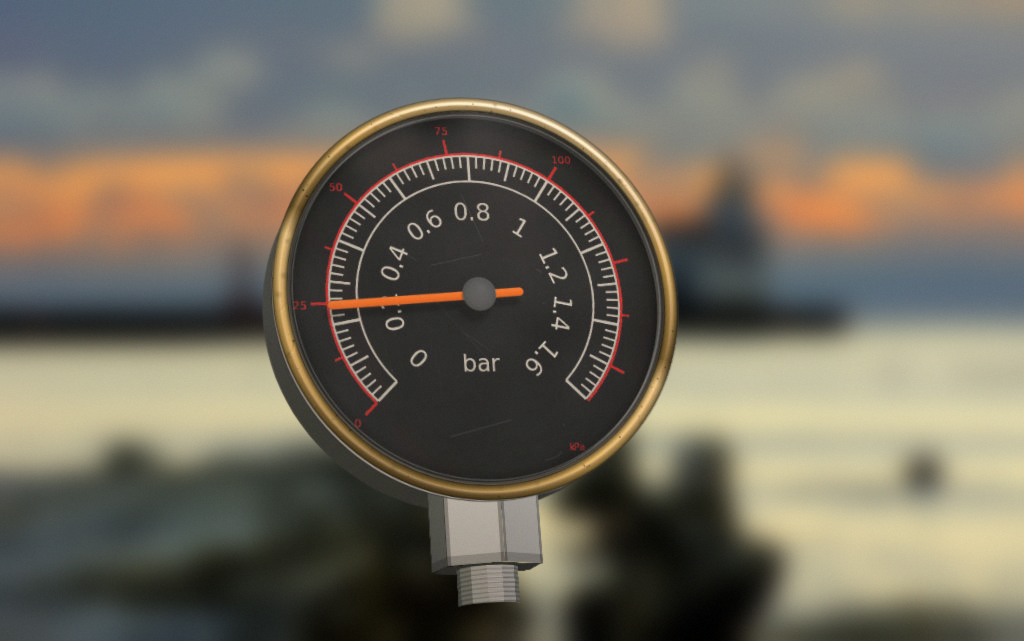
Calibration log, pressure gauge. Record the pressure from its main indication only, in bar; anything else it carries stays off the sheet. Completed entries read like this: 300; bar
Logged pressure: 0.24; bar
